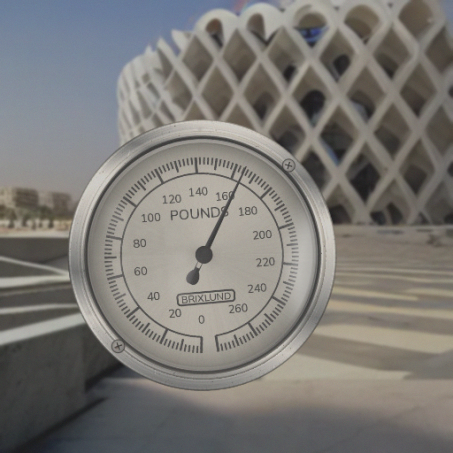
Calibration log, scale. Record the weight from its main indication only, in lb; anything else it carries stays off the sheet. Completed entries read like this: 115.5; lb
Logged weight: 164; lb
